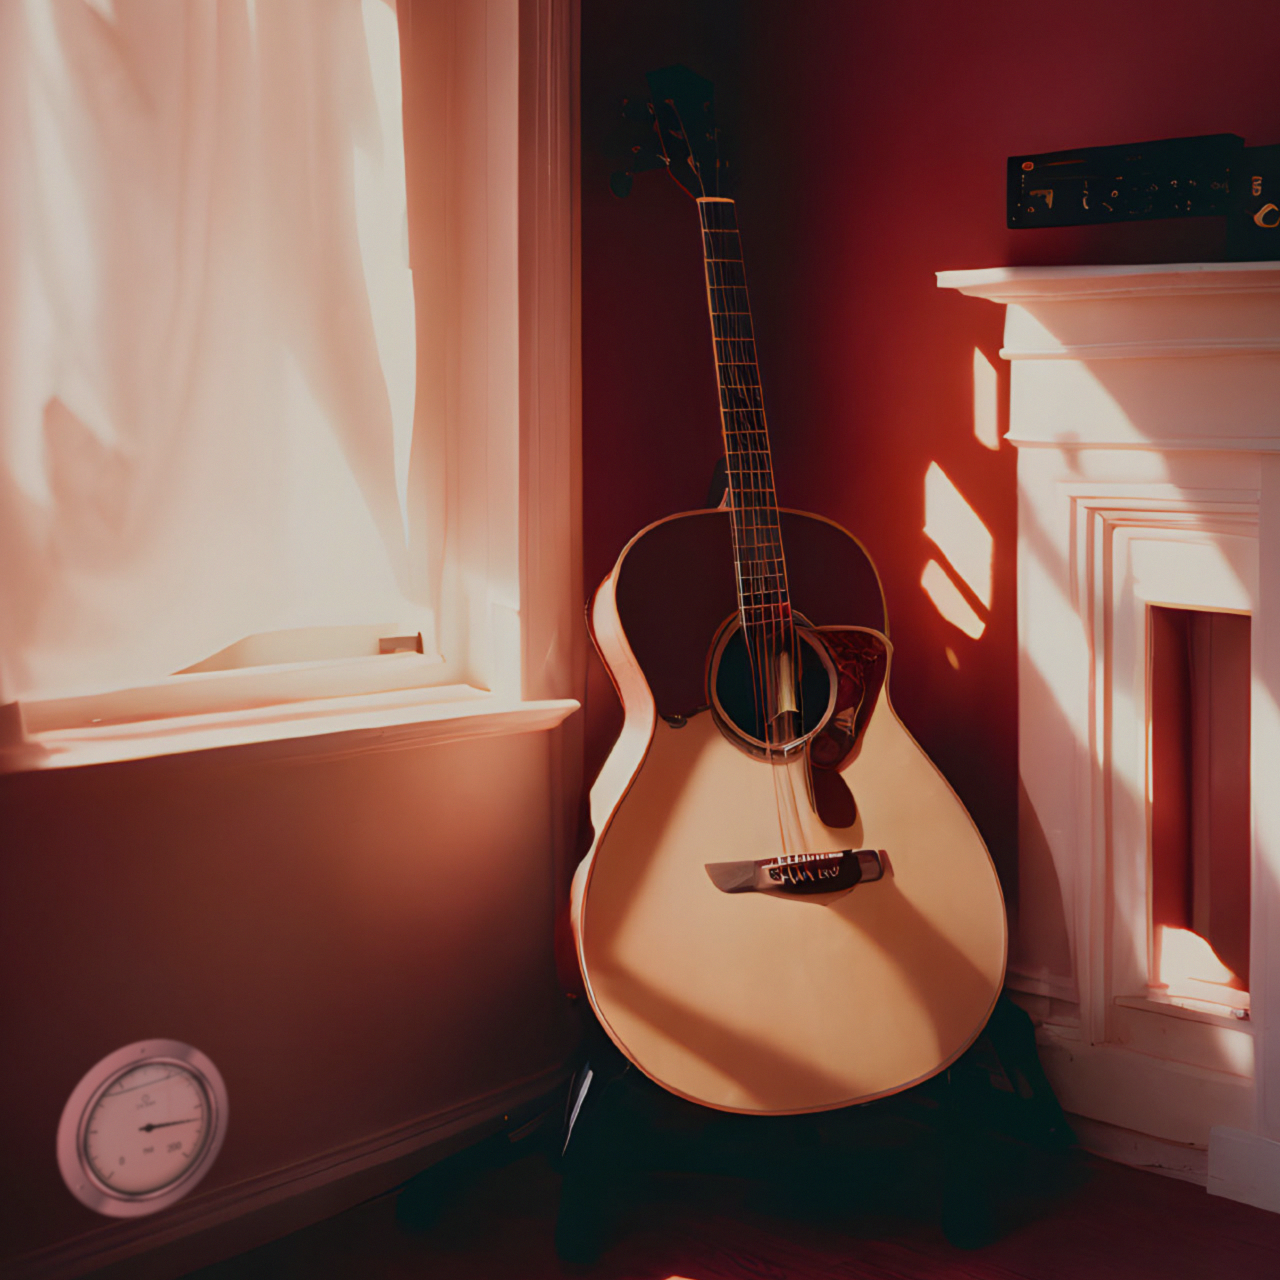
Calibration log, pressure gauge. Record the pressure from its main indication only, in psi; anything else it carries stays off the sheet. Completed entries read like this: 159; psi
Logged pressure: 170; psi
